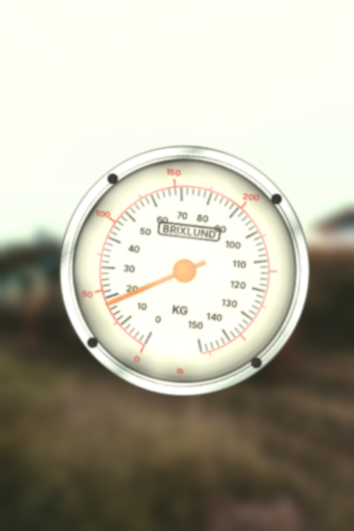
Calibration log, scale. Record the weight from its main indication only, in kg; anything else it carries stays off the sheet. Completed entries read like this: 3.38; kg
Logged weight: 18; kg
